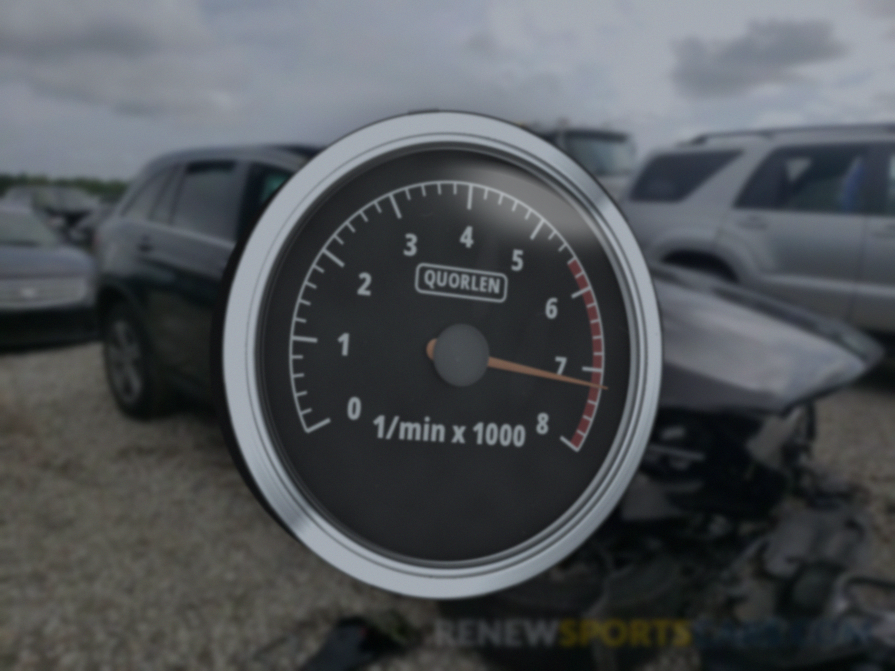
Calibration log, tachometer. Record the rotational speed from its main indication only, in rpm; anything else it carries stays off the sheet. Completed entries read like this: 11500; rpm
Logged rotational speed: 7200; rpm
